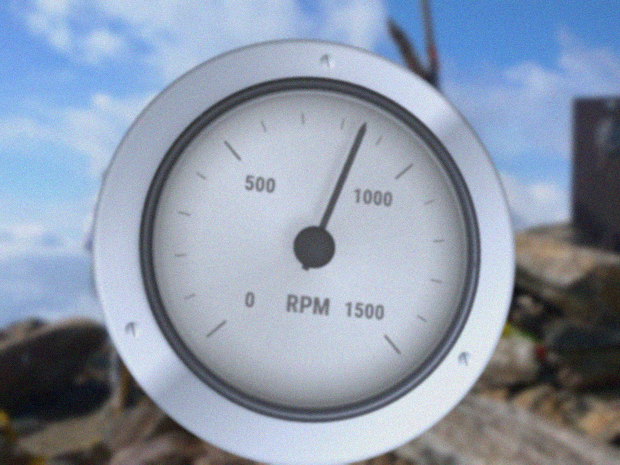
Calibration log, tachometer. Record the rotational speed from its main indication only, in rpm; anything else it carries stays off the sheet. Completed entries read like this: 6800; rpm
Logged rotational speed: 850; rpm
